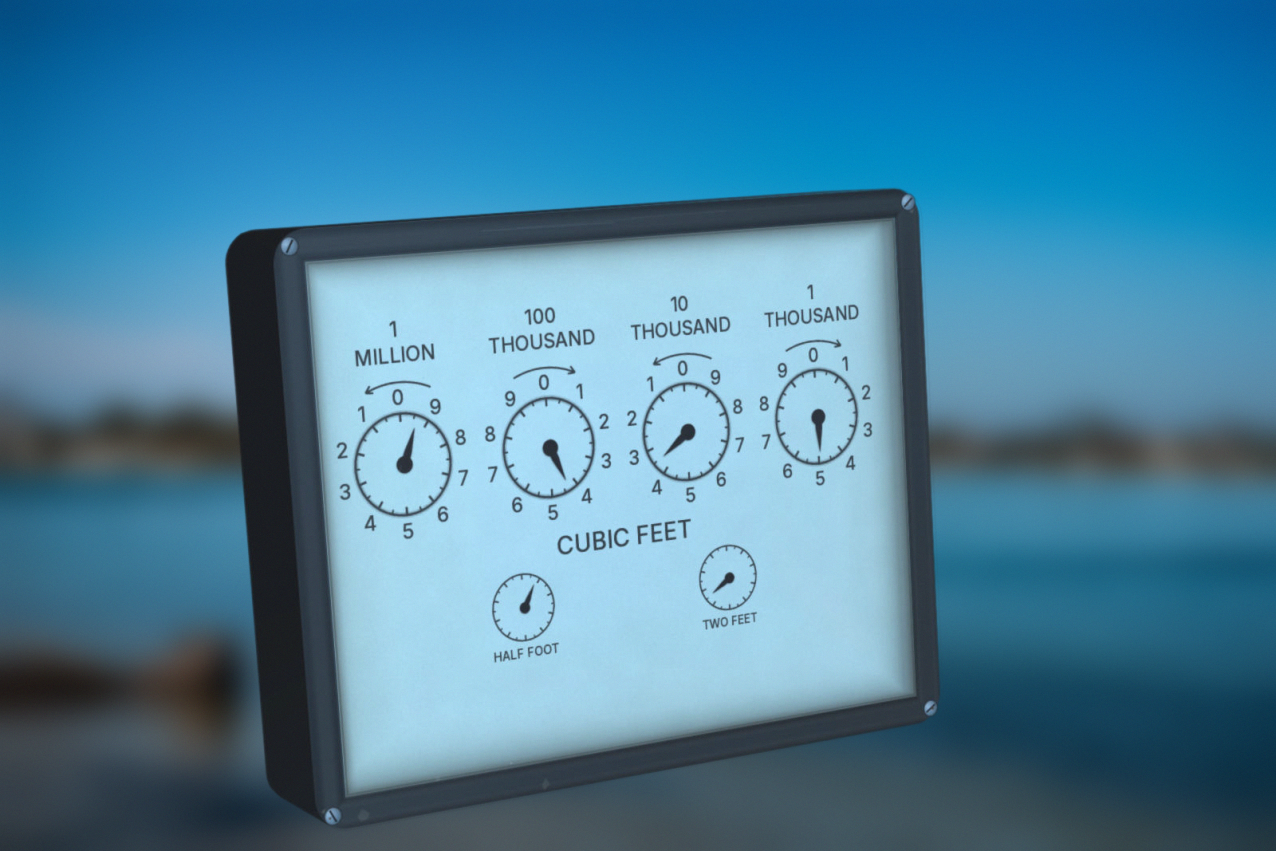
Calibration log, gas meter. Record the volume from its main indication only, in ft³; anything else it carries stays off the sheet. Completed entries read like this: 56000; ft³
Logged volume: 943500; ft³
